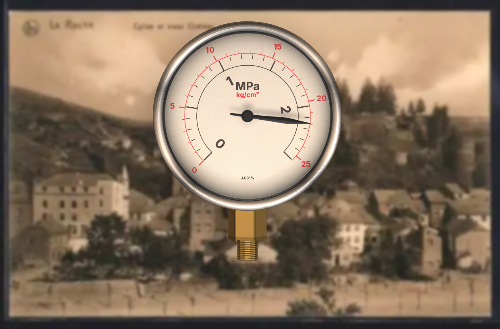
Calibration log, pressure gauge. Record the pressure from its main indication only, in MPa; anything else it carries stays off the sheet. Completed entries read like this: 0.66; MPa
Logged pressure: 2.15; MPa
